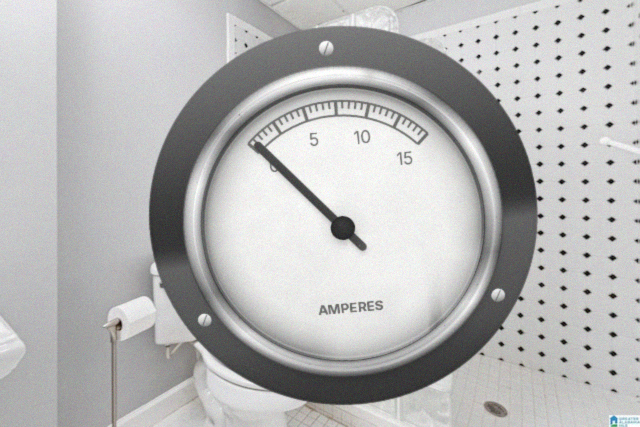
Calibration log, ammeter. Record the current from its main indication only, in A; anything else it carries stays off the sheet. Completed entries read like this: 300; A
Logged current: 0.5; A
